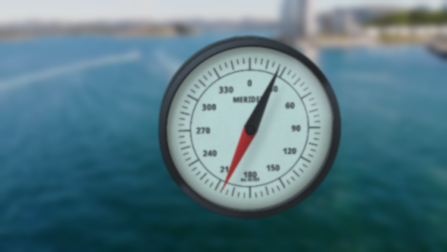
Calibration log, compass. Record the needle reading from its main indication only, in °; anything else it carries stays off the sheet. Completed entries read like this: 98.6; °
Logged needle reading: 205; °
